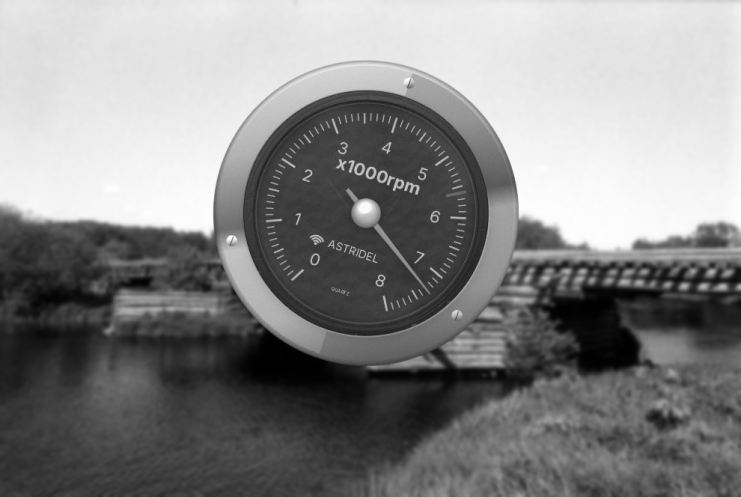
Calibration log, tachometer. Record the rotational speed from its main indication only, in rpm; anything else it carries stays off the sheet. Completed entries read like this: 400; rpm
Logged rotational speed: 7300; rpm
